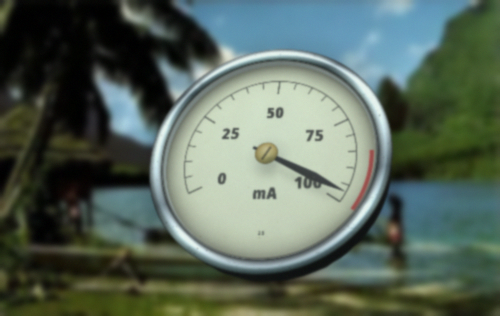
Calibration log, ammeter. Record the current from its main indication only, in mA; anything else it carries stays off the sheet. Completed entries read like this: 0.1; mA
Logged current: 97.5; mA
